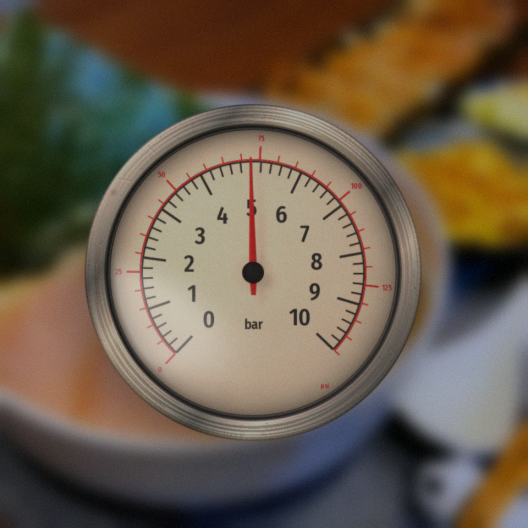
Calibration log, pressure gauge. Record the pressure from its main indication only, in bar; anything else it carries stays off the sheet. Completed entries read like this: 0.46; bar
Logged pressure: 5; bar
